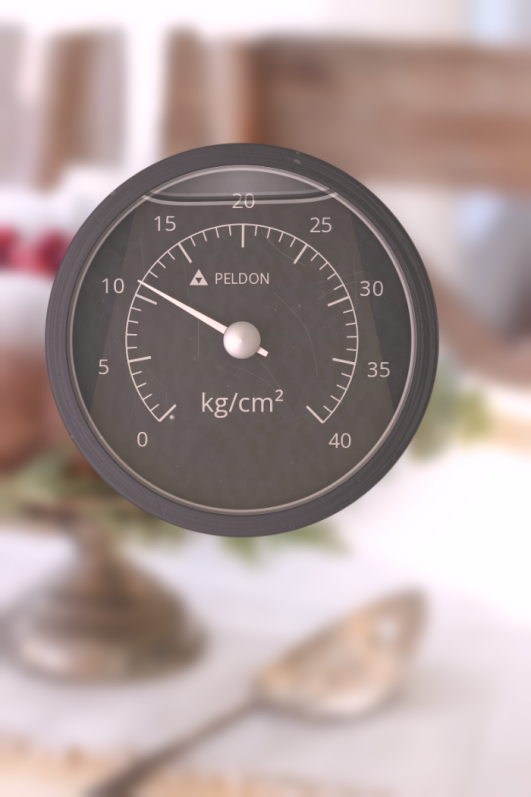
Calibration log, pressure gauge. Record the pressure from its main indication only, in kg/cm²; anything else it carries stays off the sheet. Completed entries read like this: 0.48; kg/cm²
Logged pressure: 11; kg/cm²
